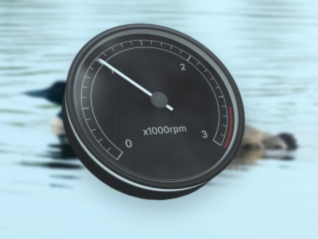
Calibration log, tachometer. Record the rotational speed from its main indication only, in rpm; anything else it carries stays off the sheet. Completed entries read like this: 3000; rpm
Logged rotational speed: 1000; rpm
